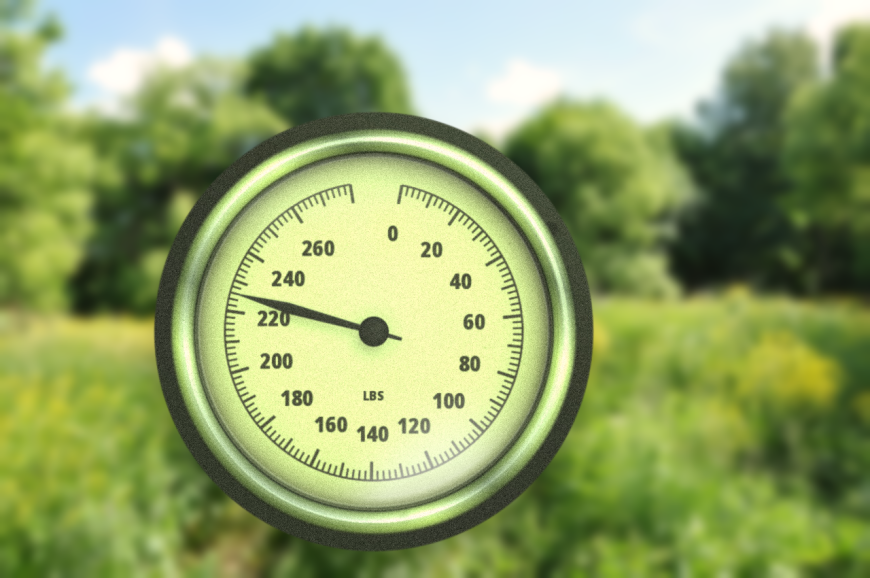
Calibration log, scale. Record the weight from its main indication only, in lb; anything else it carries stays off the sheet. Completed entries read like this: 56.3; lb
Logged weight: 226; lb
